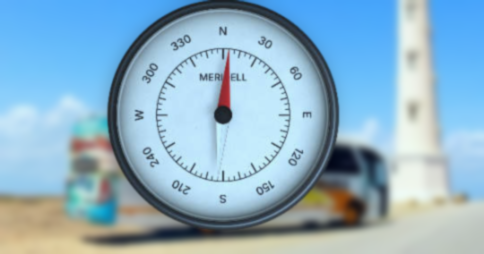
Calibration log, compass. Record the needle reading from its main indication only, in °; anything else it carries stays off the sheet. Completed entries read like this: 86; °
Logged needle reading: 5; °
